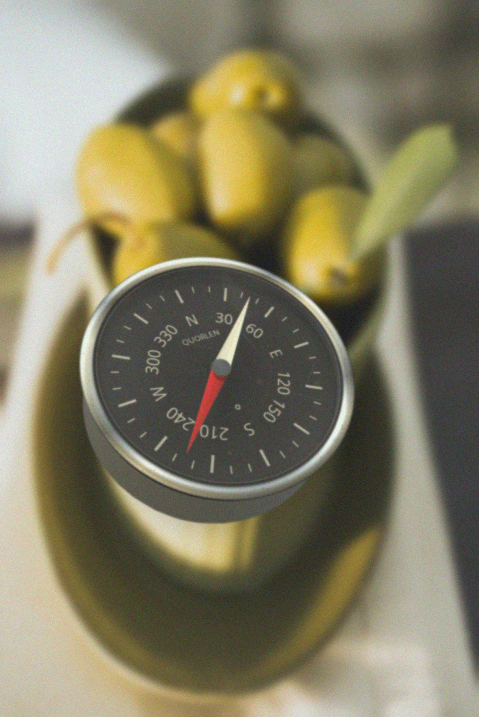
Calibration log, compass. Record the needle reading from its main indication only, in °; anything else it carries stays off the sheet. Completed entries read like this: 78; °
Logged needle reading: 225; °
